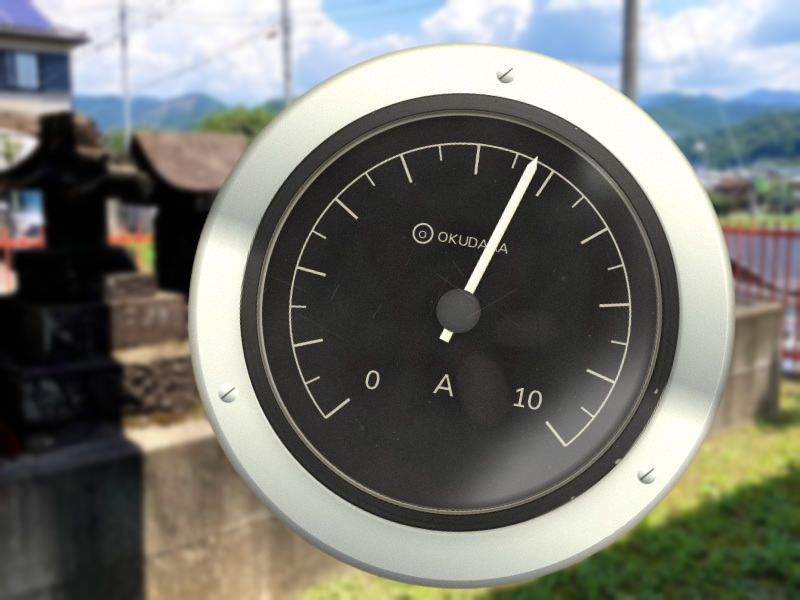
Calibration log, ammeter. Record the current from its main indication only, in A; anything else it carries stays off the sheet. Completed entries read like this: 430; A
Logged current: 5.75; A
